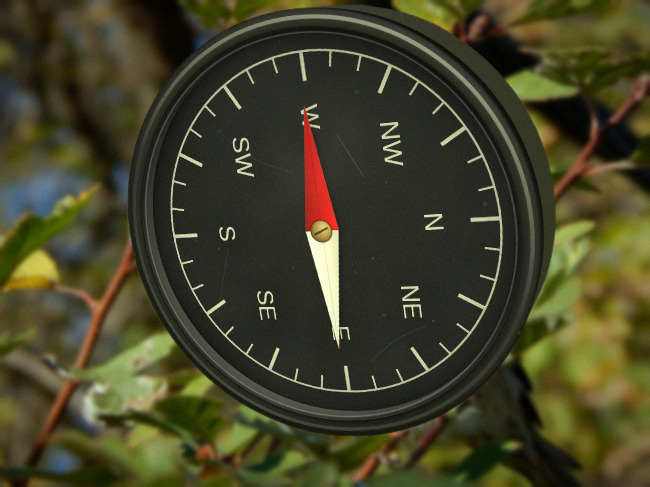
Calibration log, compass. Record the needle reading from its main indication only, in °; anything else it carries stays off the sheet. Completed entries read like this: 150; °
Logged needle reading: 270; °
